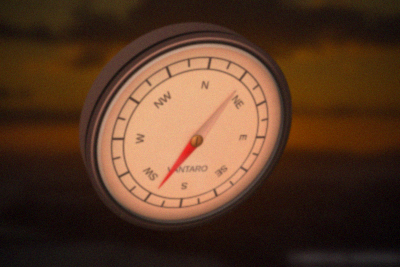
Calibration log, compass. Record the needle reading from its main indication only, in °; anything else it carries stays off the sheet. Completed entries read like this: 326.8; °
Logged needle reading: 210; °
